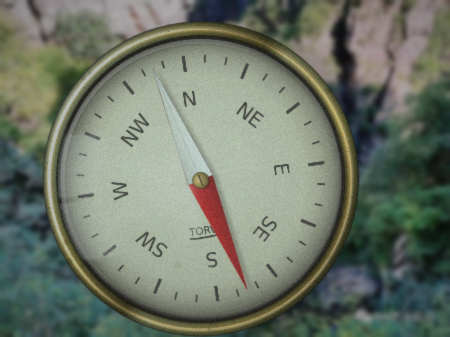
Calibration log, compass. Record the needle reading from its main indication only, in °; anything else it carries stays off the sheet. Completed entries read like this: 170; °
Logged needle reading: 165; °
